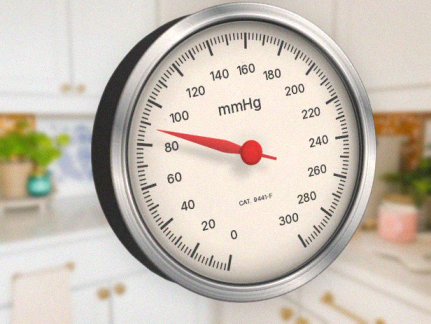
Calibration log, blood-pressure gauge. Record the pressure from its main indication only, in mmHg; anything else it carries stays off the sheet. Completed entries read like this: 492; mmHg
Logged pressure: 88; mmHg
